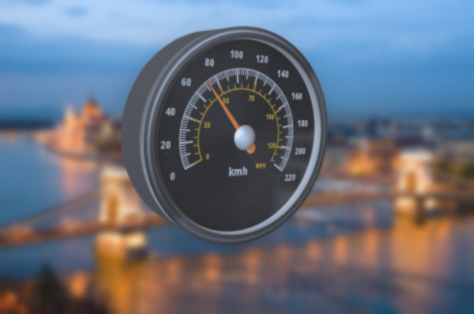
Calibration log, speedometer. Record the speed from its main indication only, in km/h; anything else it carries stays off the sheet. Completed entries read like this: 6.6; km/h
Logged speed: 70; km/h
